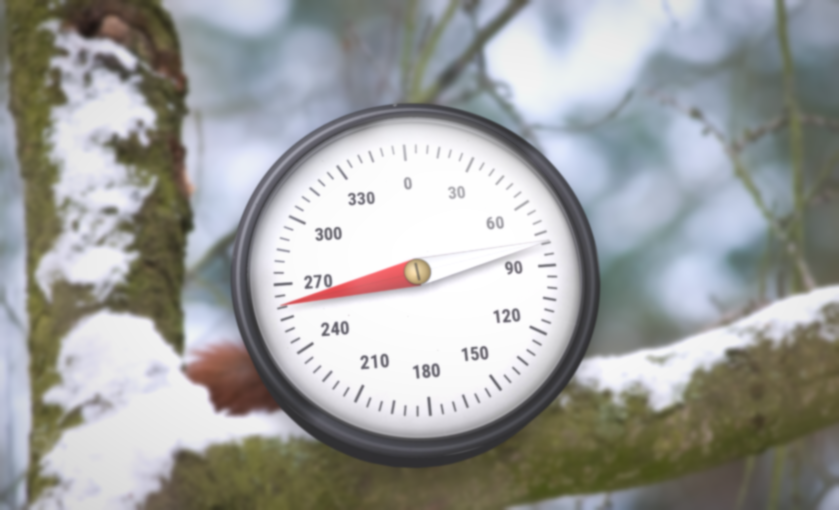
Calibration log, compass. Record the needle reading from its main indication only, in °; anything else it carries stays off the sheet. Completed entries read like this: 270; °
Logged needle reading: 260; °
